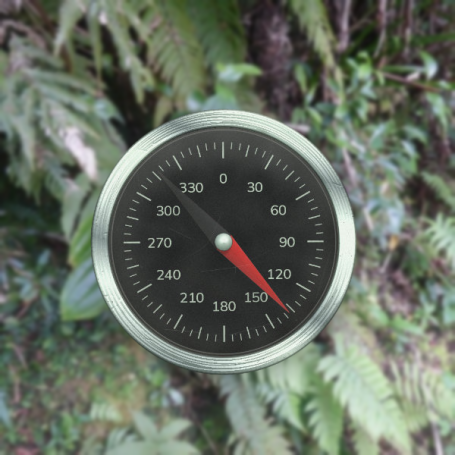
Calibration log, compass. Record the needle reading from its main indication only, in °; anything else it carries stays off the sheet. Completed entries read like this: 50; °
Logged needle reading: 137.5; °
